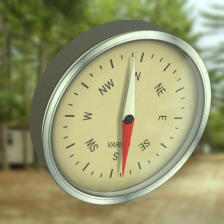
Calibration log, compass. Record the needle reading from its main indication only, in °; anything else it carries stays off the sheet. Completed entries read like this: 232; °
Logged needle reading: 170; °
